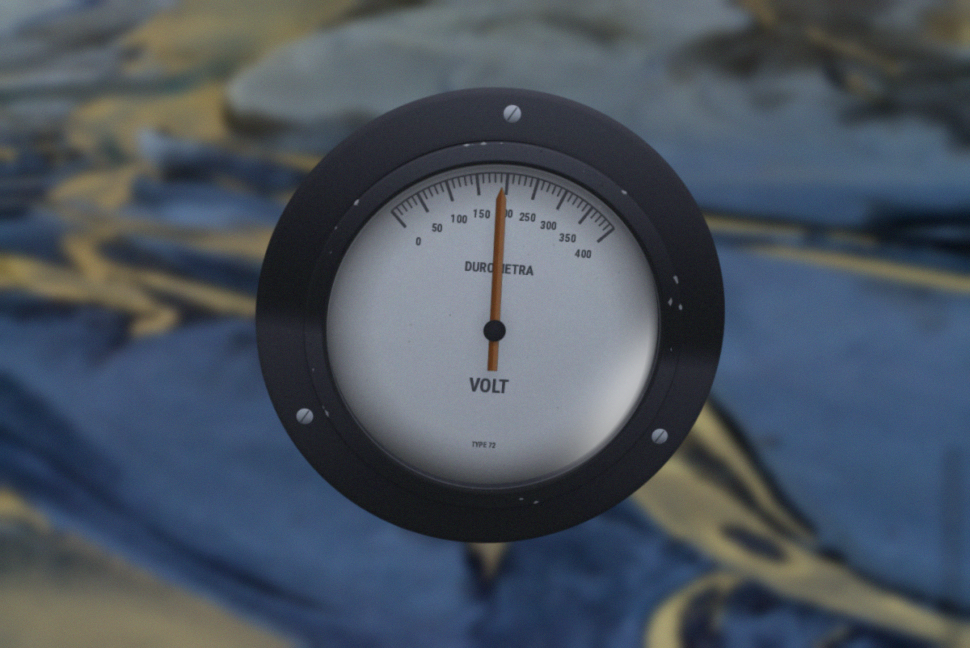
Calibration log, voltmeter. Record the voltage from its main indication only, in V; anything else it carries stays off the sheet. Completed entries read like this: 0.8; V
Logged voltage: 190; V
